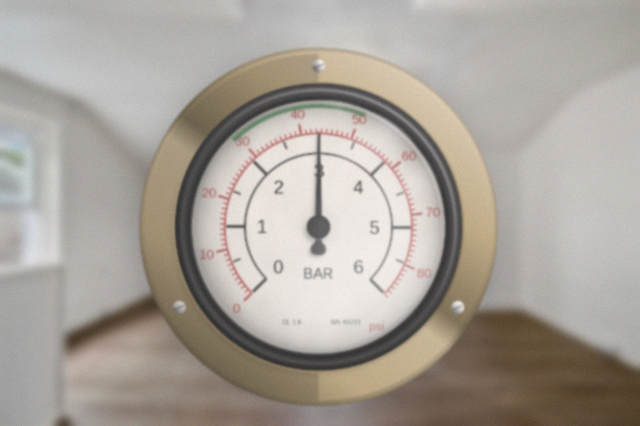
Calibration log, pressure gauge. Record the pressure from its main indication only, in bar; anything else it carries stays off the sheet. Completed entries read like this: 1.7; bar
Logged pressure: 3; bar
